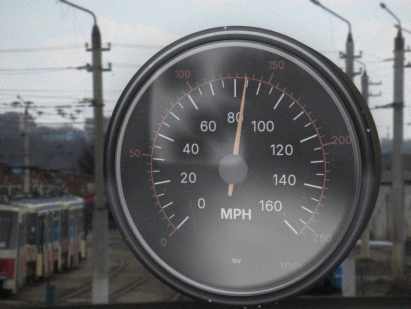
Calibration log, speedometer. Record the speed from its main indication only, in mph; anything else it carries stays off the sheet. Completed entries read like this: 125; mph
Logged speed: 85; mph
